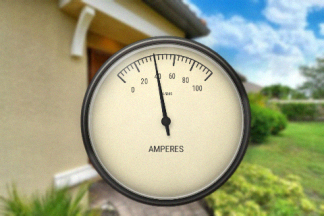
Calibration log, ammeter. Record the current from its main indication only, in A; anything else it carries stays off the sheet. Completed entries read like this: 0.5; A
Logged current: 40; A
